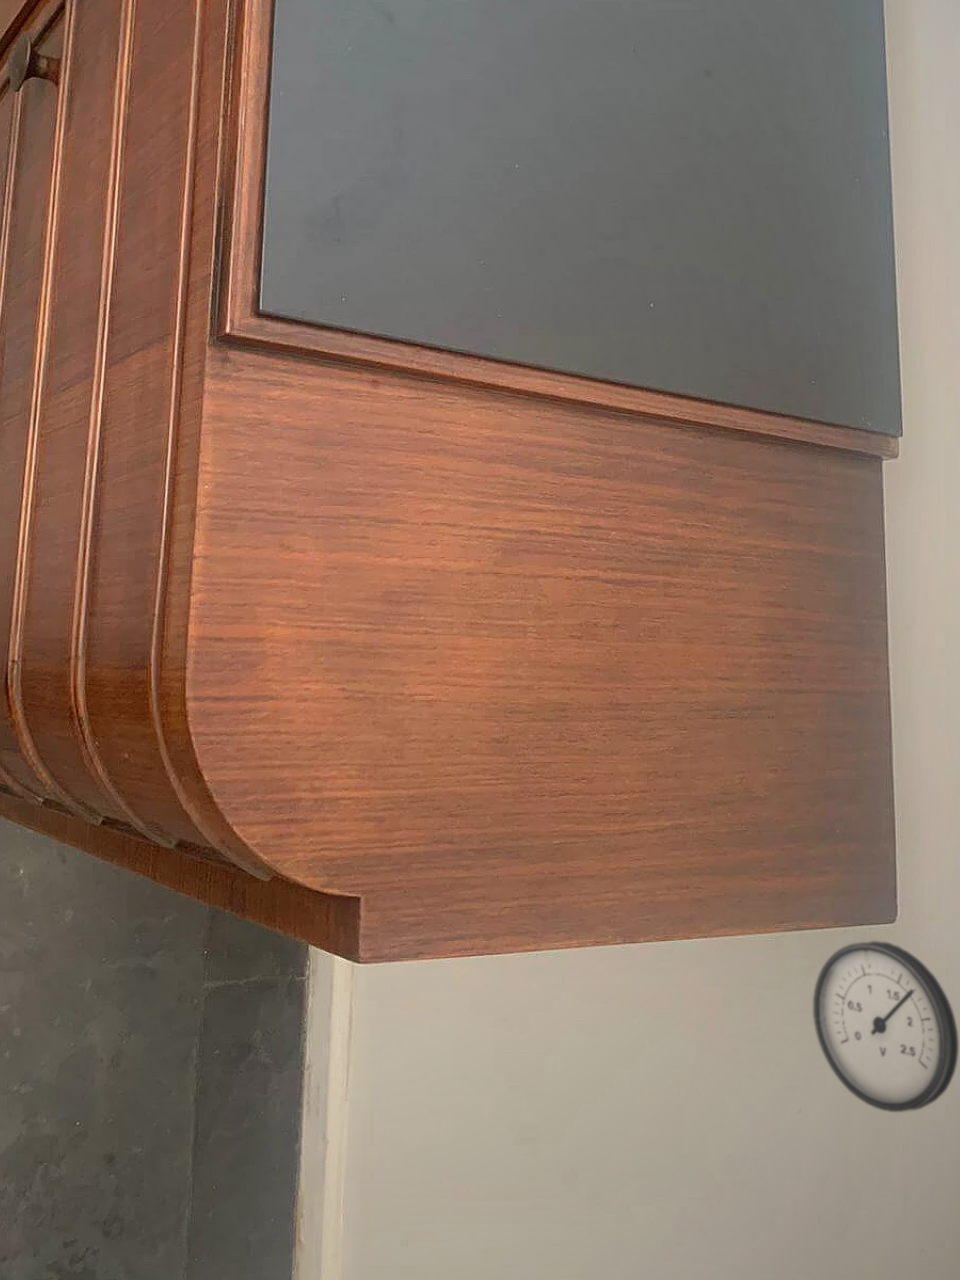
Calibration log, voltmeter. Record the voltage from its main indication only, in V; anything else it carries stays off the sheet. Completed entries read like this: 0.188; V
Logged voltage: 1.7; V
